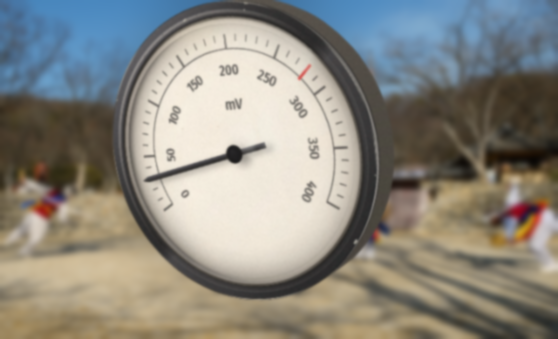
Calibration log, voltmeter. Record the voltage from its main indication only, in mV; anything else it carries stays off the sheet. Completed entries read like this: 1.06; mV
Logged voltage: 30; mV
